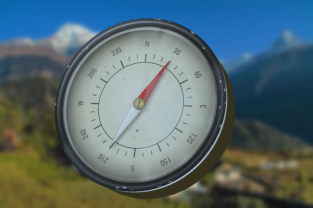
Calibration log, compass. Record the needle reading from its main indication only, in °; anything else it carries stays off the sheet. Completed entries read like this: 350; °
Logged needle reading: 30; °
